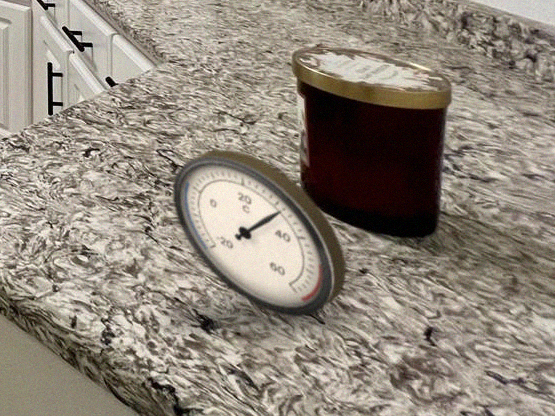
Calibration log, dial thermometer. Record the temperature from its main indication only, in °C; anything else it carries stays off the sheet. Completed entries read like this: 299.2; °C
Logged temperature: 32; °C
